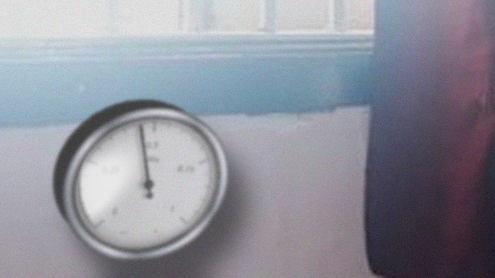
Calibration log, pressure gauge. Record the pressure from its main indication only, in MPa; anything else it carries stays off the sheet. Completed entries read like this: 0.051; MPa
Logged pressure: 0.45; MPa
